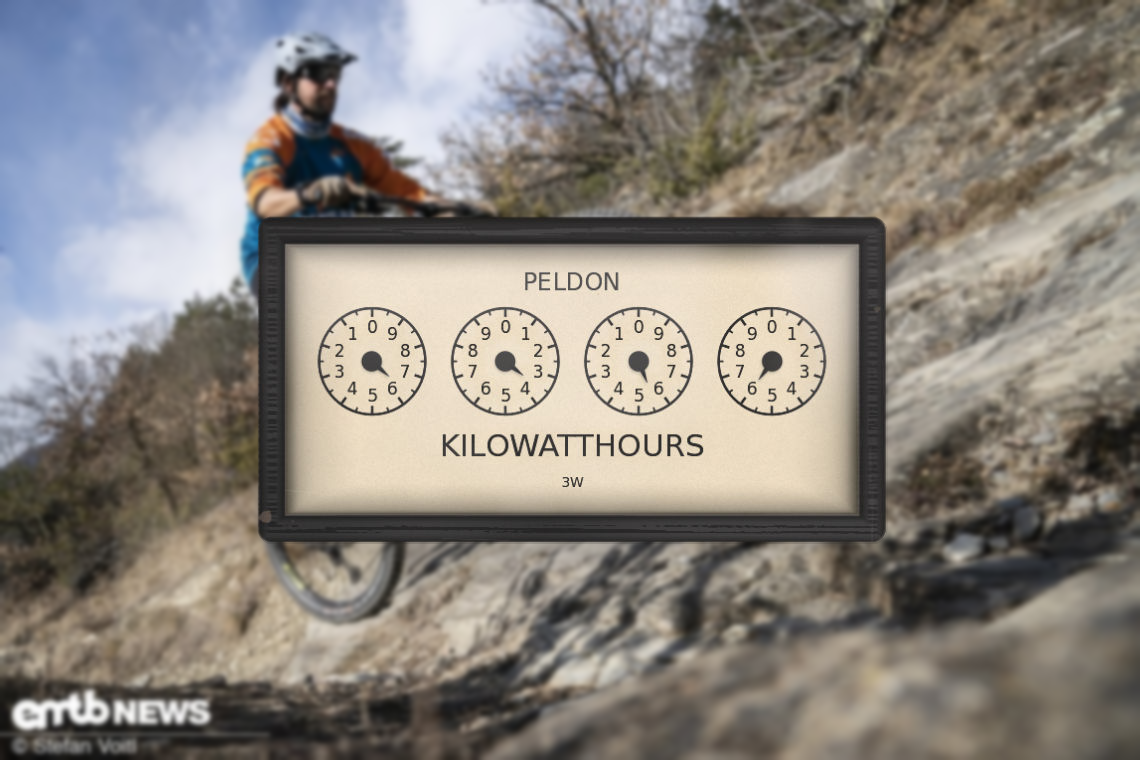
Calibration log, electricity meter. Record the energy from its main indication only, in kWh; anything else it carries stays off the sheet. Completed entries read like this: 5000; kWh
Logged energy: 6356; kWh
